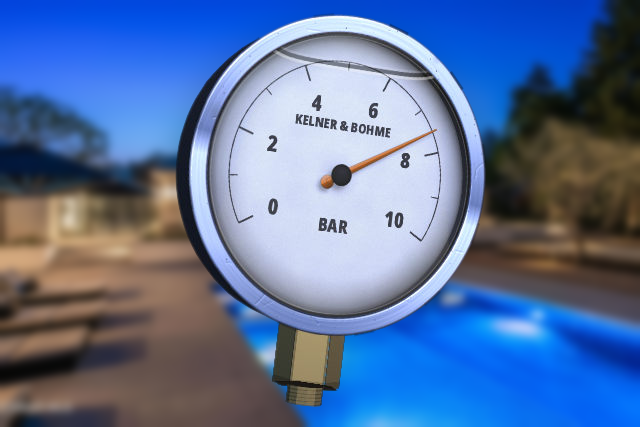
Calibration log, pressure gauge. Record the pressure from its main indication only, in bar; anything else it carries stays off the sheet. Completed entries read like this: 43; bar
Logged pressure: 7.5; bar
